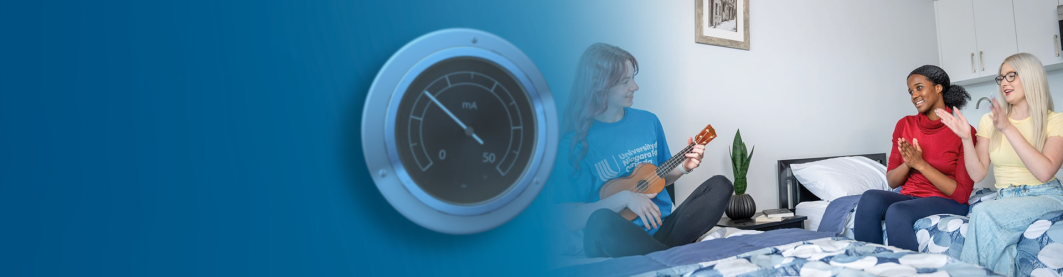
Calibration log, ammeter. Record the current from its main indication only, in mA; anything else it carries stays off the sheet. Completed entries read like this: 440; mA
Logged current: 15; mA
